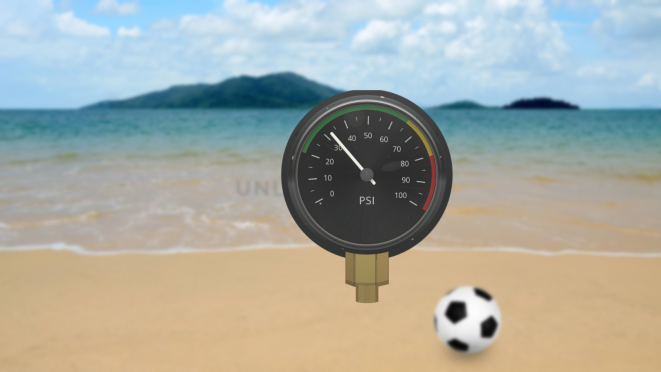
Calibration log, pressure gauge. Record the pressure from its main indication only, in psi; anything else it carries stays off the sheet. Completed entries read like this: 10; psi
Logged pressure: 32.5; psi
